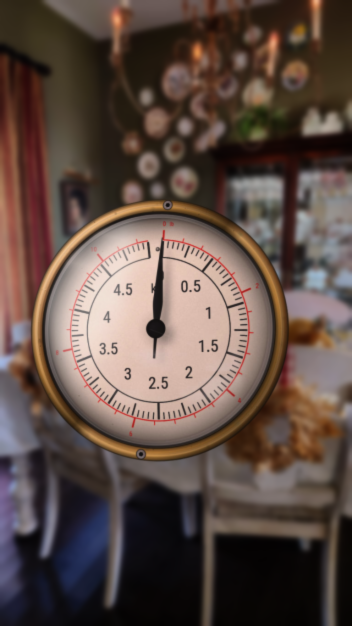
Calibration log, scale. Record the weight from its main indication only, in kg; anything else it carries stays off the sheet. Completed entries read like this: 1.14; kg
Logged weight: 0; kg
